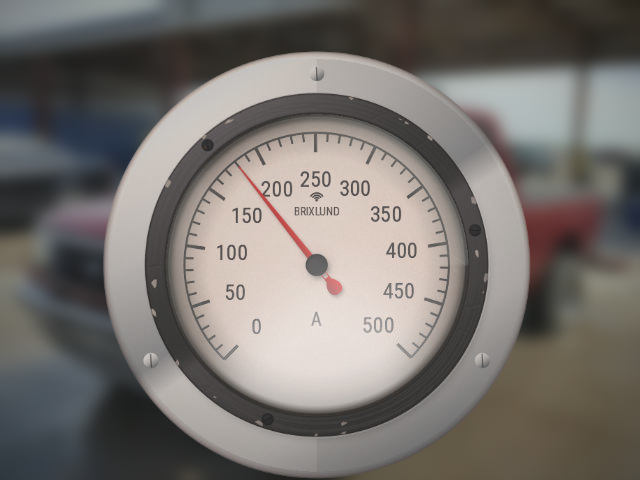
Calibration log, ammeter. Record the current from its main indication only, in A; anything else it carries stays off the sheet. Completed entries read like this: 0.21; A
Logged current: 180; A
